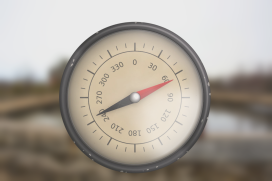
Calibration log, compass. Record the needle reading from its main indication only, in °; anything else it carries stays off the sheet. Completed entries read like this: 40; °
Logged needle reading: 65; °
